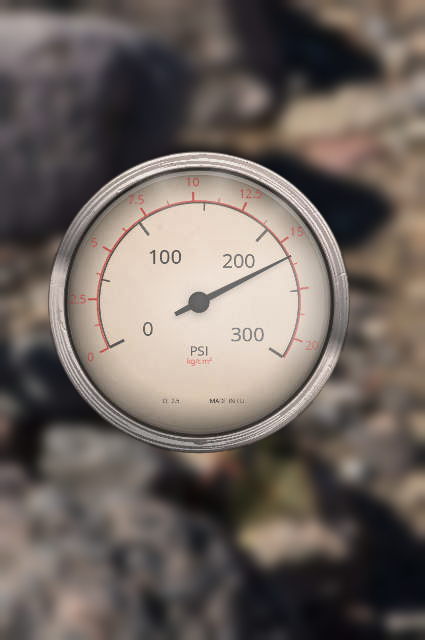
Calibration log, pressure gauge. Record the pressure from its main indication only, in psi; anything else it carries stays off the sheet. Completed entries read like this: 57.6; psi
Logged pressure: 225; psi
